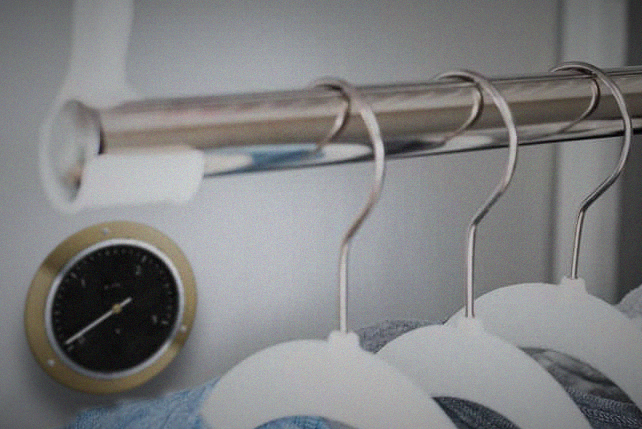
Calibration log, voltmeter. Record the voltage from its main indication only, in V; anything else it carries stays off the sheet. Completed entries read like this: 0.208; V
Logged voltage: 0.1; V
